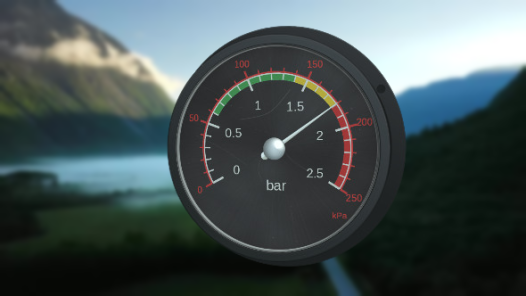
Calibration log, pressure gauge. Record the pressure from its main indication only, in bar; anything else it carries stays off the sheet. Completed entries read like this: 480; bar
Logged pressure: 1.8; bar
